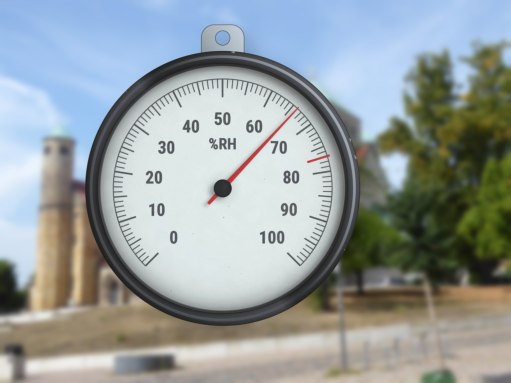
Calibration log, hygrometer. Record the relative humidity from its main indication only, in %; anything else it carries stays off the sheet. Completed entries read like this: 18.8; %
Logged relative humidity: 66; %
